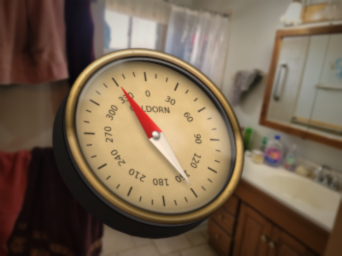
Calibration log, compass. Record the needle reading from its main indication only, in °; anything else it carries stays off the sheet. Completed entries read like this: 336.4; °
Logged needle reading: 330; °
